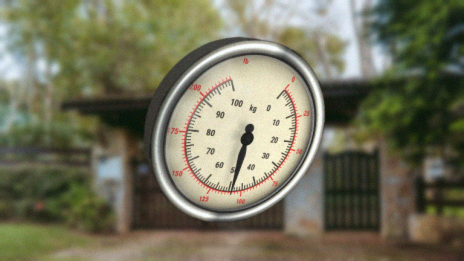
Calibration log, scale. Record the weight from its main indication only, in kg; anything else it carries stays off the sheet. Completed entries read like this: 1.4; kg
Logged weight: 50; kg
